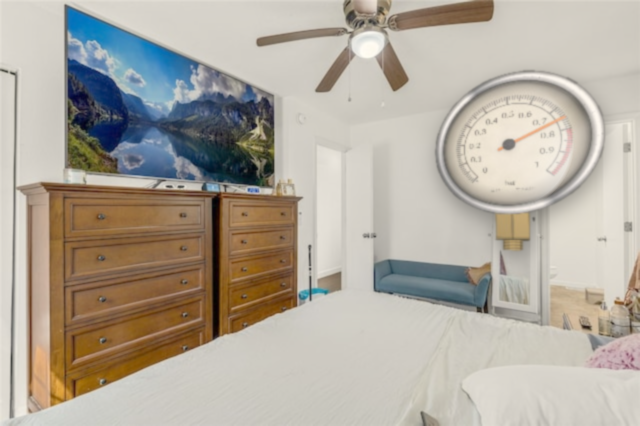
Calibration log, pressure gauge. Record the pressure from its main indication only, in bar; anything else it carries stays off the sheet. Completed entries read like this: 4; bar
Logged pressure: 0.75; bar
